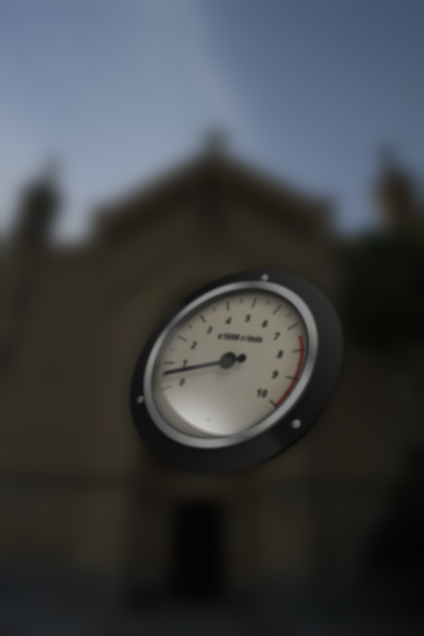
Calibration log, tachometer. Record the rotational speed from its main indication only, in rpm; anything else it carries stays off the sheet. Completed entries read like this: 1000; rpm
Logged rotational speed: 500; rpm
